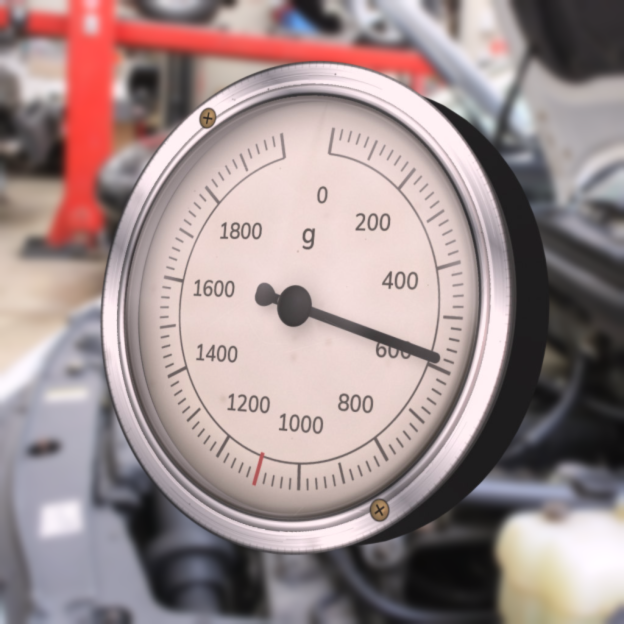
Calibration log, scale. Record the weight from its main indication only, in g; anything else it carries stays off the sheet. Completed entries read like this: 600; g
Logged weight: 580; g
